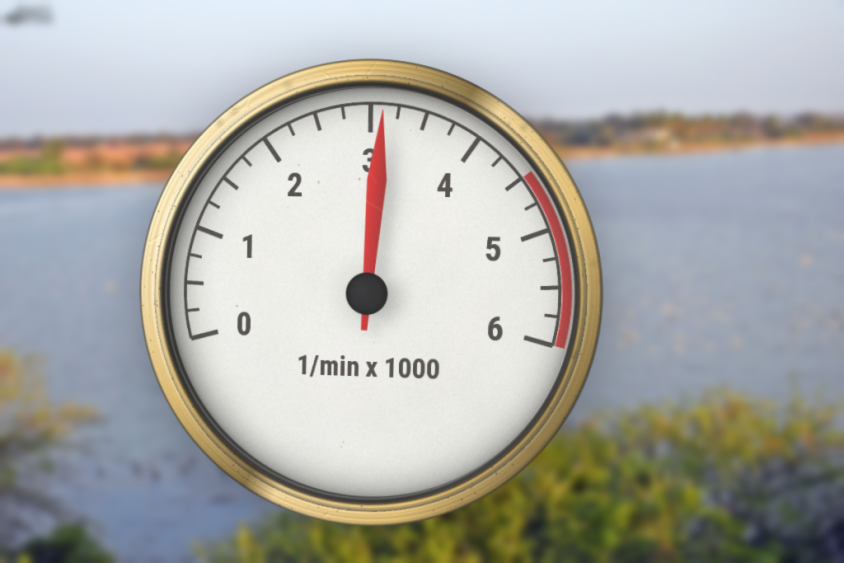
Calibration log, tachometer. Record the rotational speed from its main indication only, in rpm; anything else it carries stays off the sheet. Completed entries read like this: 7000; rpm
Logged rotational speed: 3125; rpm
